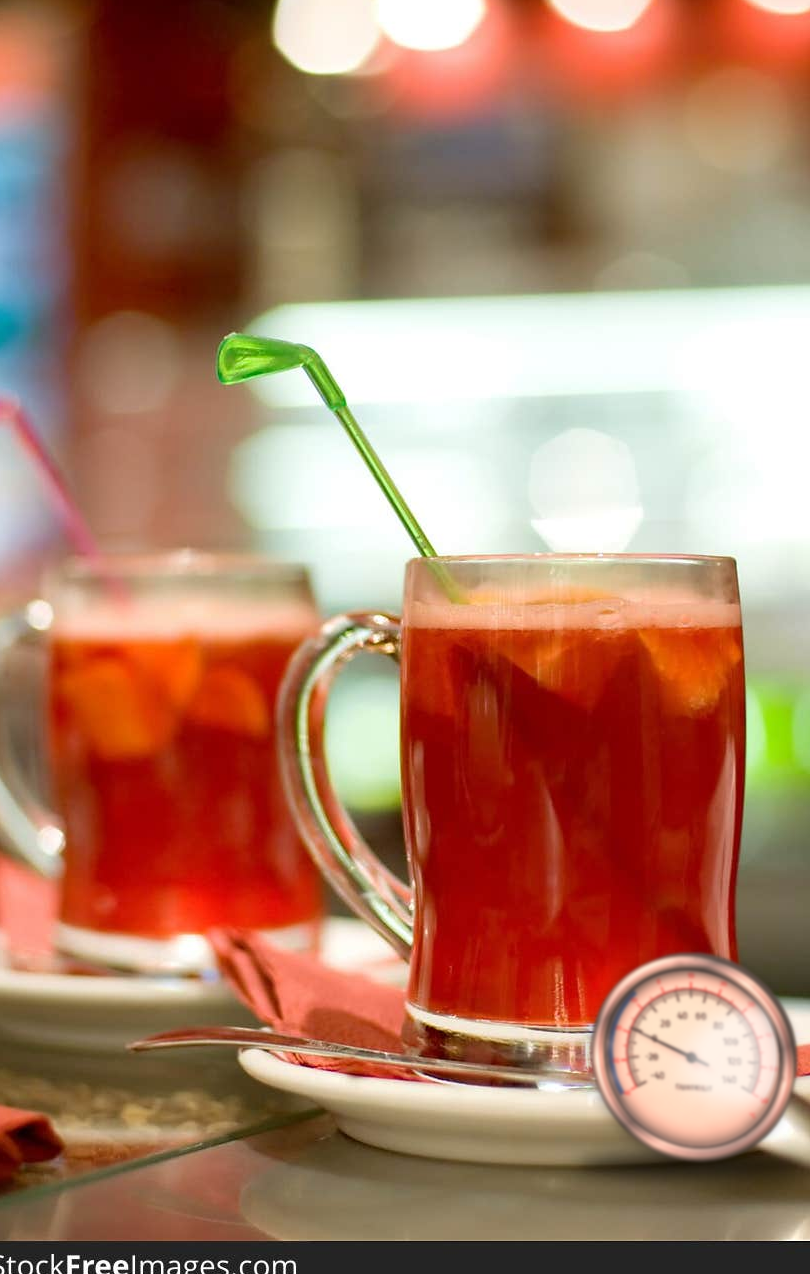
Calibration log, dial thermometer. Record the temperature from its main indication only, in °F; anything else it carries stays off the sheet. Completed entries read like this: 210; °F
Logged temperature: 0; °F
